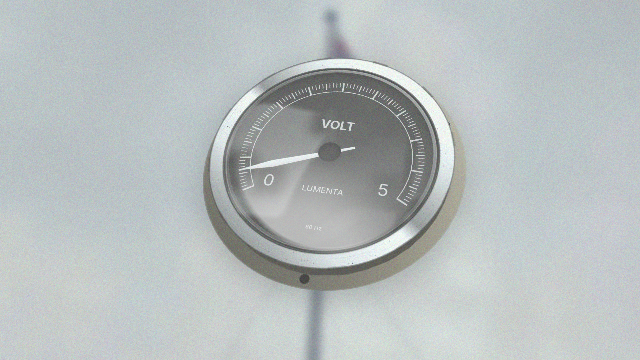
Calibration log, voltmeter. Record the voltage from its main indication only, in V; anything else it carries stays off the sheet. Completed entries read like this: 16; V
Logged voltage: 0.25; V
